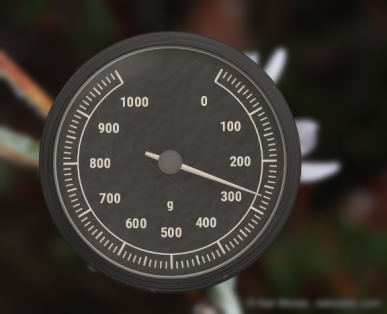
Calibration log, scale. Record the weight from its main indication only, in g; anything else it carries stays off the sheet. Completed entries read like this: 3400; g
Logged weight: 270; g
